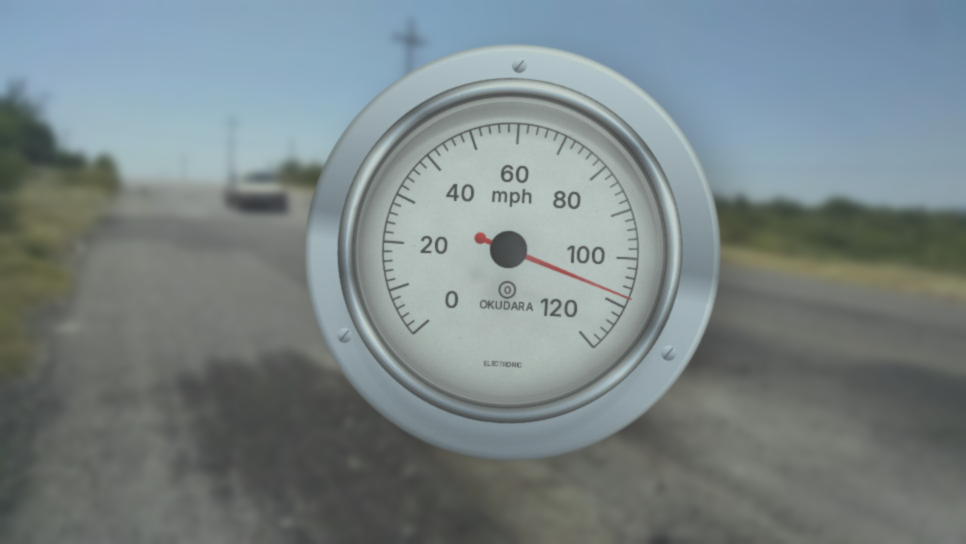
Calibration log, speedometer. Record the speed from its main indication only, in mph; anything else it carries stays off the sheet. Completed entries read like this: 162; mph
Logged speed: 108; mph
